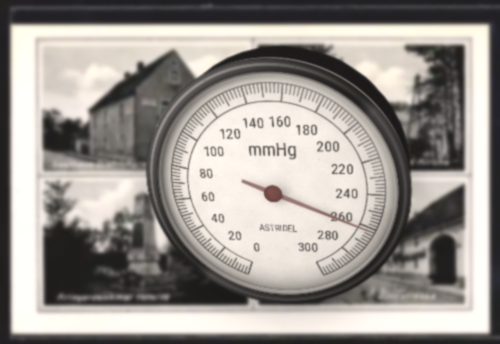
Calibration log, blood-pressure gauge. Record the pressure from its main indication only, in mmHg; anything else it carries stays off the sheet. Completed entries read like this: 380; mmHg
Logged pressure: 260; mmHg
